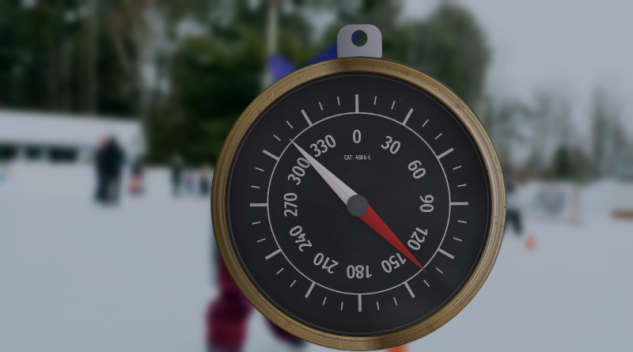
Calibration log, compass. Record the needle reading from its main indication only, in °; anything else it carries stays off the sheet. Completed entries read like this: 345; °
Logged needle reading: 135; °
